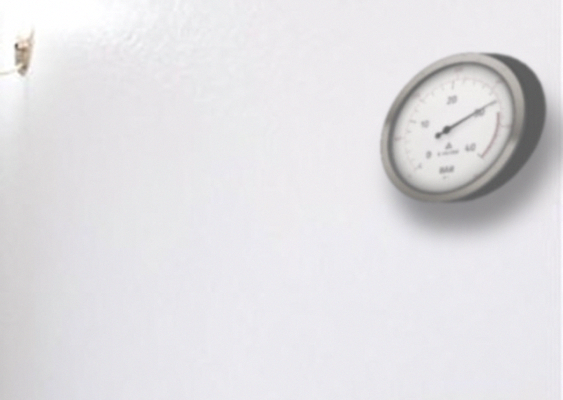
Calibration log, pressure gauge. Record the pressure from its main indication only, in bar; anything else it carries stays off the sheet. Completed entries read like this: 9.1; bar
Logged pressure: 30; bar
